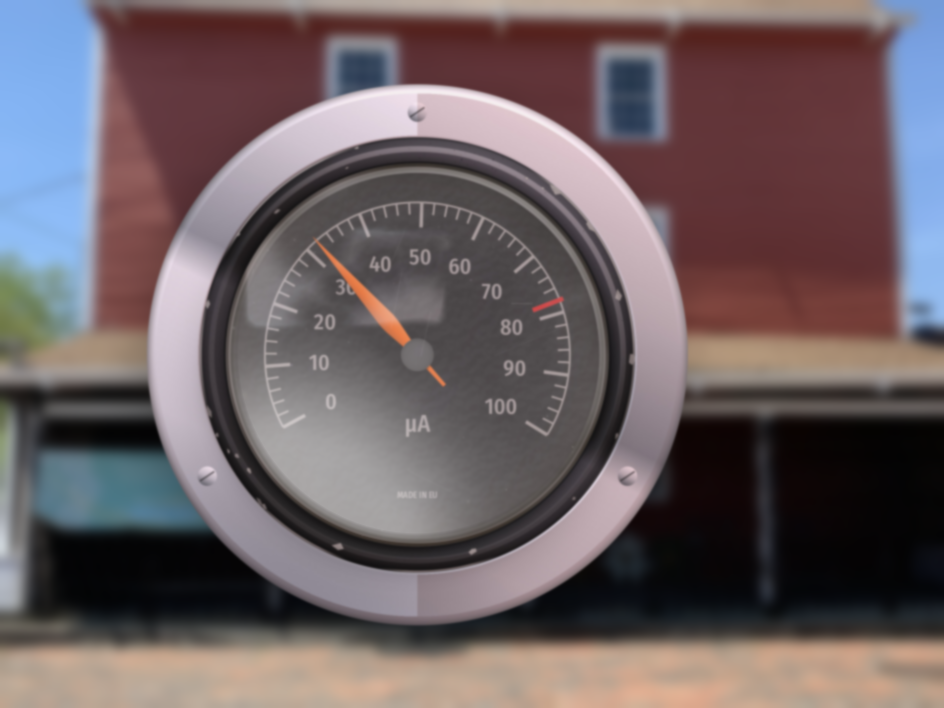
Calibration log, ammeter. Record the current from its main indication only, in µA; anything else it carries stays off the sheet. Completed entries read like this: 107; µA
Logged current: 32; µA
